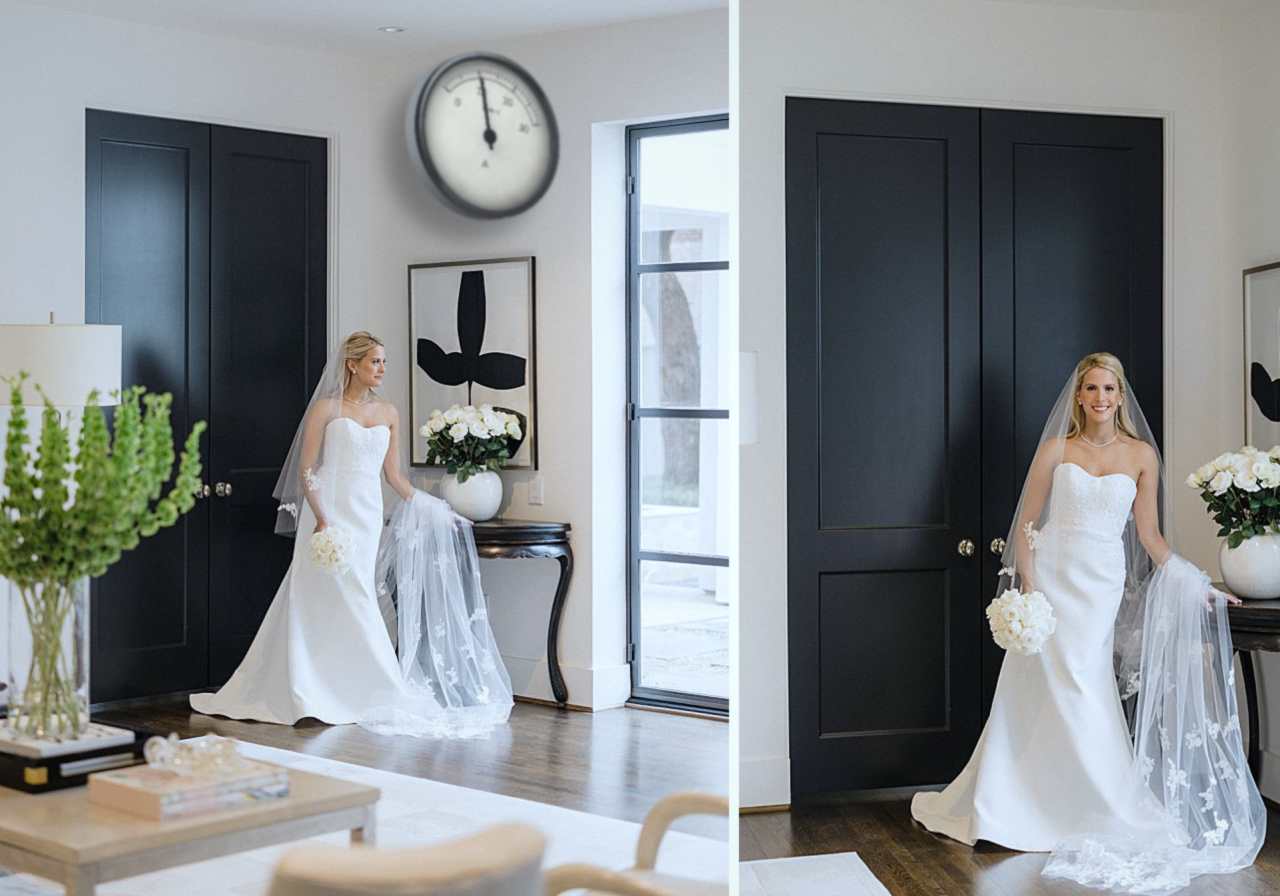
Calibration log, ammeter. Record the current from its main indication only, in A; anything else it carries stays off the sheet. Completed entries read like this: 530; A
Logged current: 10; A
